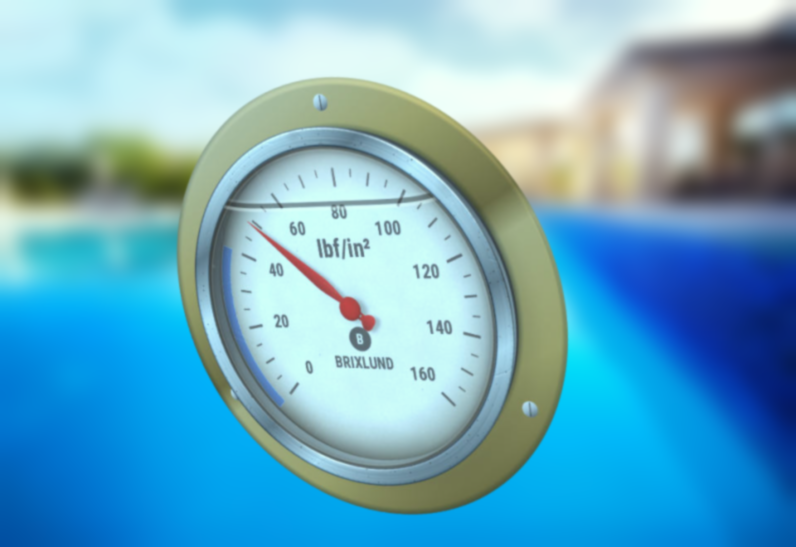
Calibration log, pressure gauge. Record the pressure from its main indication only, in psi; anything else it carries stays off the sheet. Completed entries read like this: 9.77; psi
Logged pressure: 50; psi
